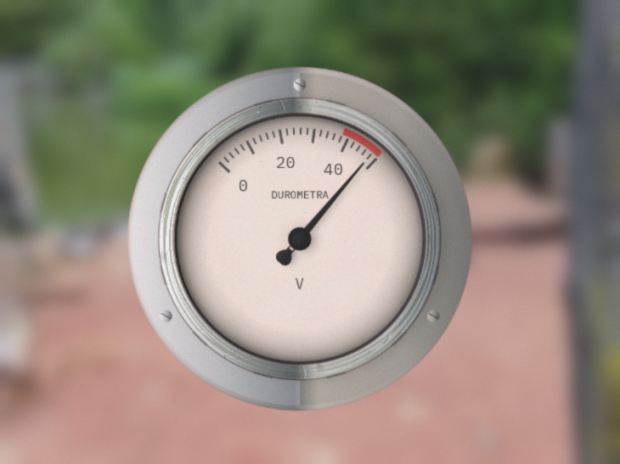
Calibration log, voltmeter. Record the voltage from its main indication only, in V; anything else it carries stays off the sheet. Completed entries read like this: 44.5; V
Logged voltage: 48; V
